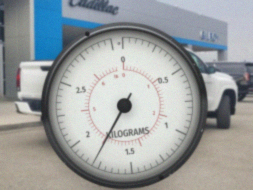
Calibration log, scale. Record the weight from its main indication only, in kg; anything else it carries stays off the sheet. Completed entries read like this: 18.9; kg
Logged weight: 1.8; kg
